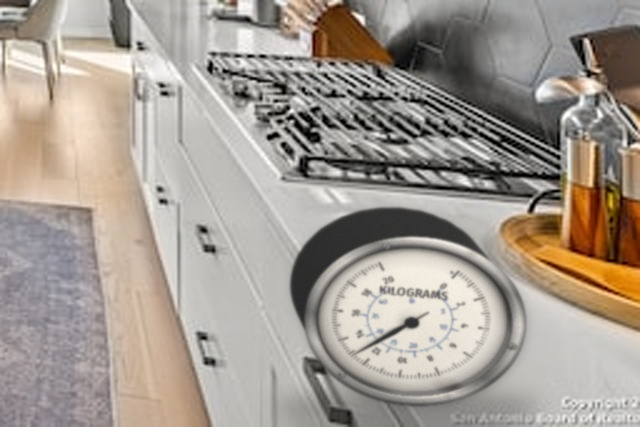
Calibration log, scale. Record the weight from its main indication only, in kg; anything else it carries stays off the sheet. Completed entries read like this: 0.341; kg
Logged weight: 13; kg
